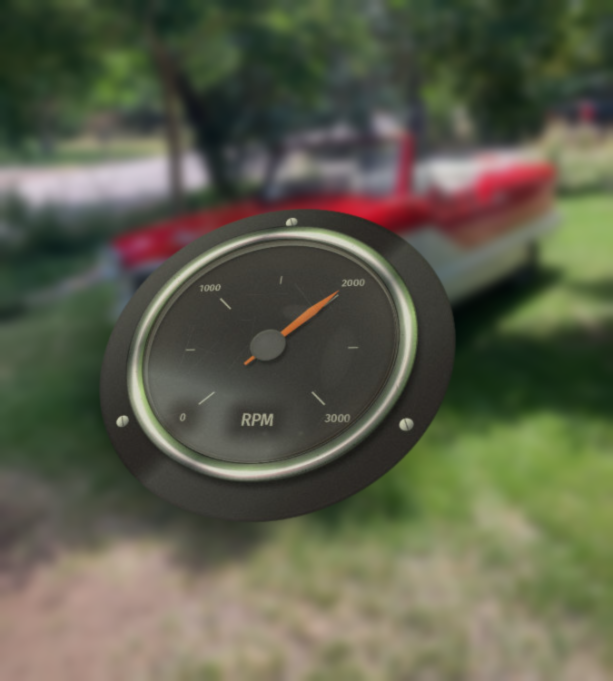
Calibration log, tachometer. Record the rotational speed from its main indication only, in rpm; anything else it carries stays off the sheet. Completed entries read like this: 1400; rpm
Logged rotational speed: 2000; rpm
